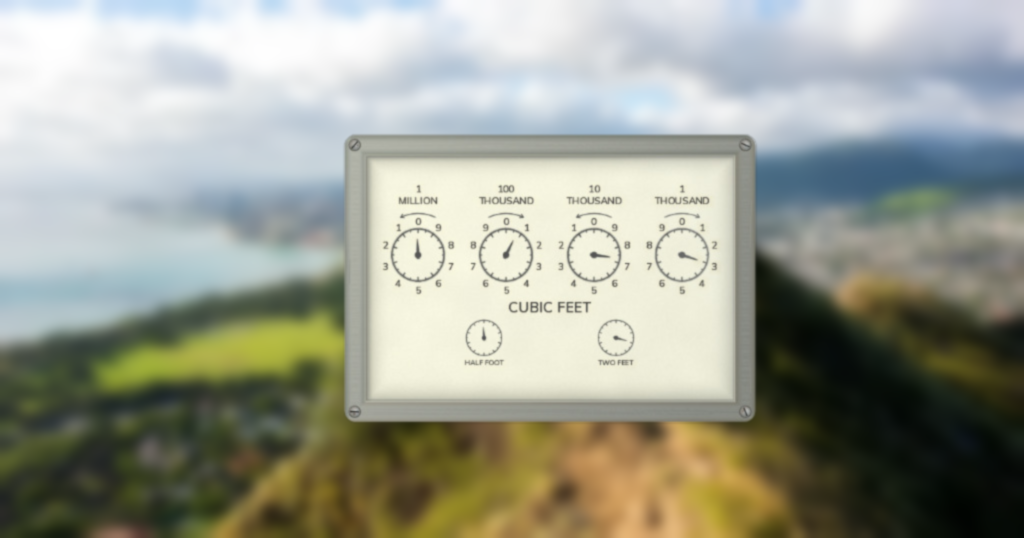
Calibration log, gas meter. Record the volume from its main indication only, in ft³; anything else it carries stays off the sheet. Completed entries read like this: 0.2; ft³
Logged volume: 7300; ft³
